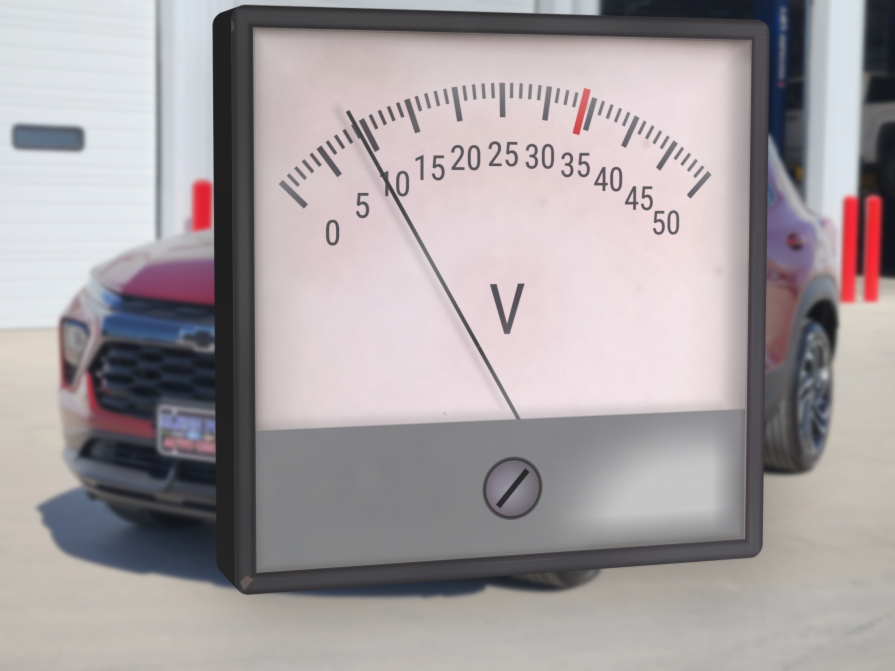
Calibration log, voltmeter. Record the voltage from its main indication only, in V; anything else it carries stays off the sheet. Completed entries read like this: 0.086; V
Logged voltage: 9; V
